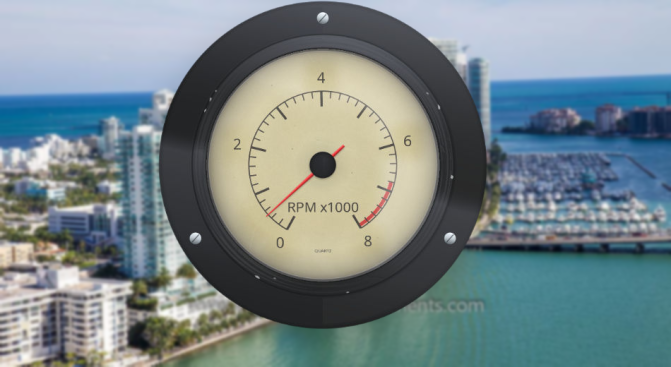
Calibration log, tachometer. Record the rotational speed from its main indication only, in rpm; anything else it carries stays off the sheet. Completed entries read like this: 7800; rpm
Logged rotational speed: 500; rpm
